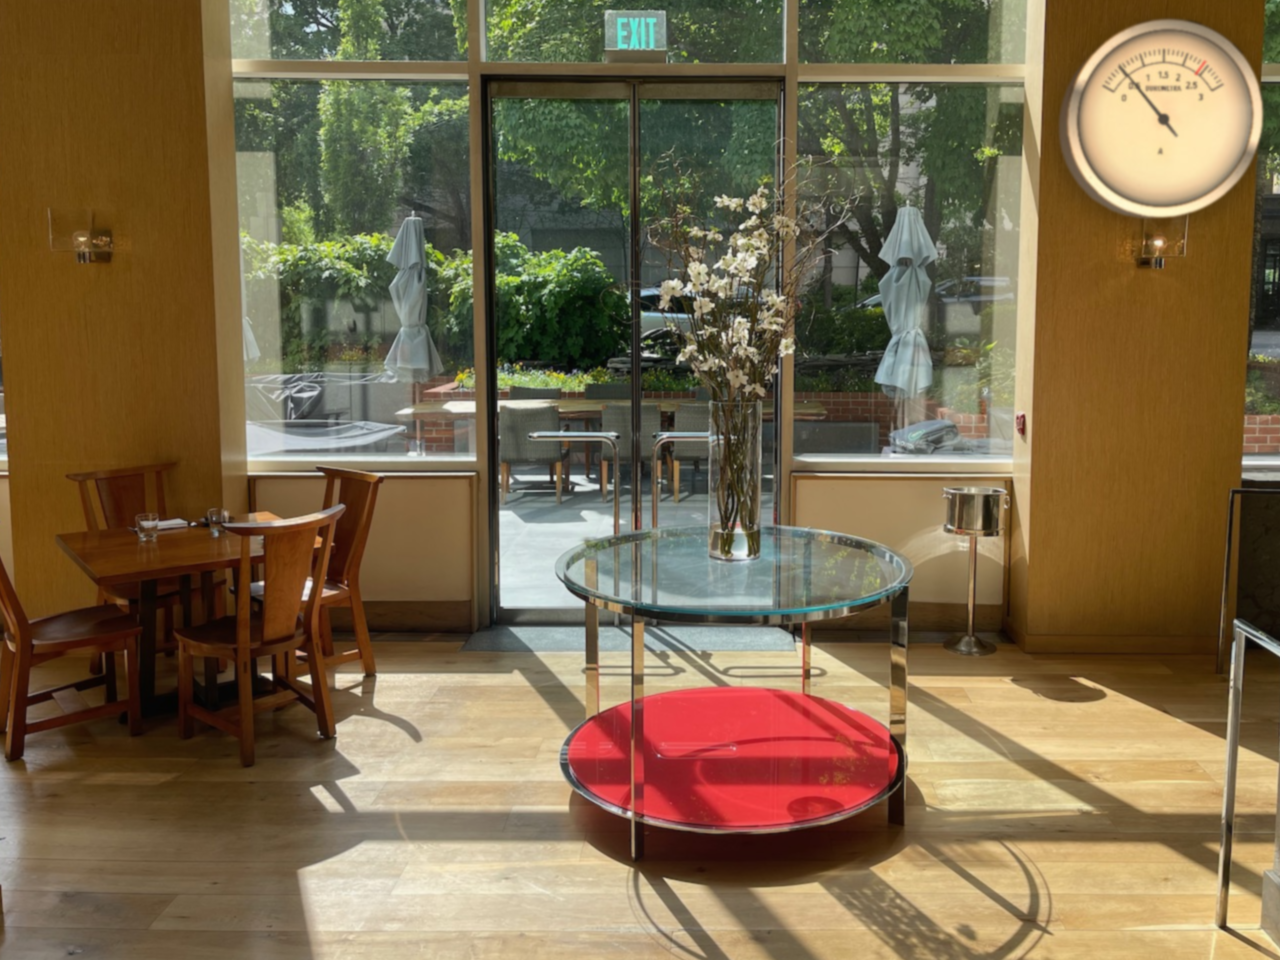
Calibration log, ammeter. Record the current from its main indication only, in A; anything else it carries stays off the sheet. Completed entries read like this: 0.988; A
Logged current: 0.5; A
